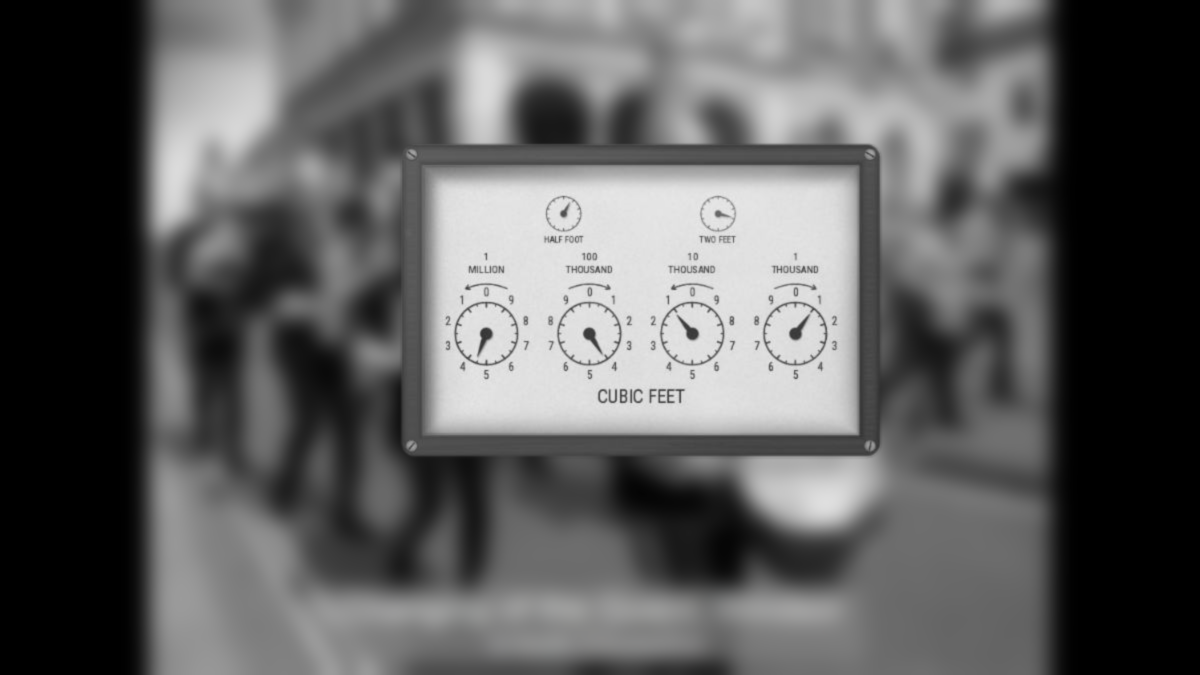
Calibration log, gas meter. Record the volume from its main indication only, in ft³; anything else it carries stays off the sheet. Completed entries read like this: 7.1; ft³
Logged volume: 441100; ft³
